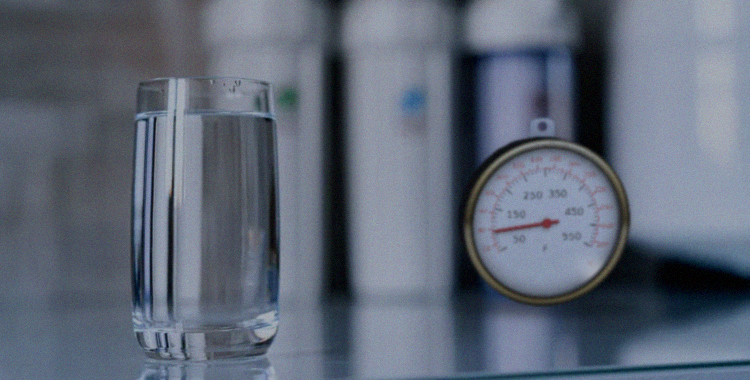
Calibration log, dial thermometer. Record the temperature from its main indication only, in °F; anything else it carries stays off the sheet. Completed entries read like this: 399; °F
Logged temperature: 100; °F
